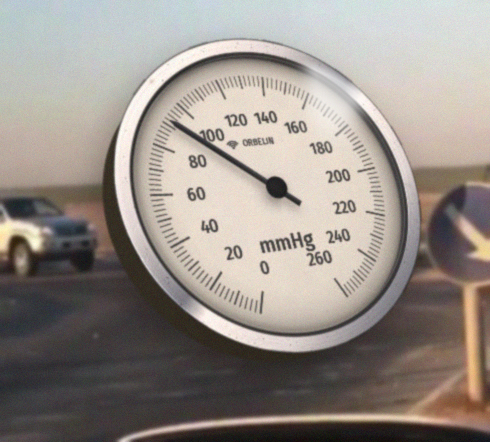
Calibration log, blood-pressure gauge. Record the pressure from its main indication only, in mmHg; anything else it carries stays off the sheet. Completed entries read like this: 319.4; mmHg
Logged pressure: 90; mmHg
